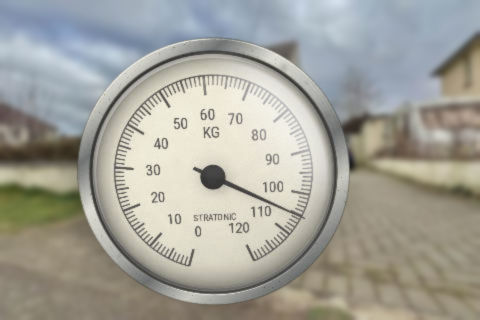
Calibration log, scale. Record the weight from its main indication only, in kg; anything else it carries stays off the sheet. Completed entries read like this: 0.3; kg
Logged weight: 105; kg
